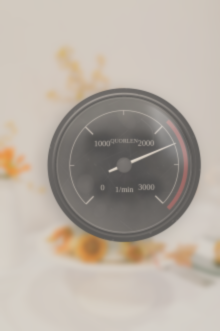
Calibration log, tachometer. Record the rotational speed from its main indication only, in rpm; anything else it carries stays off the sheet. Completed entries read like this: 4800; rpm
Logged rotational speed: 2250; rpm
